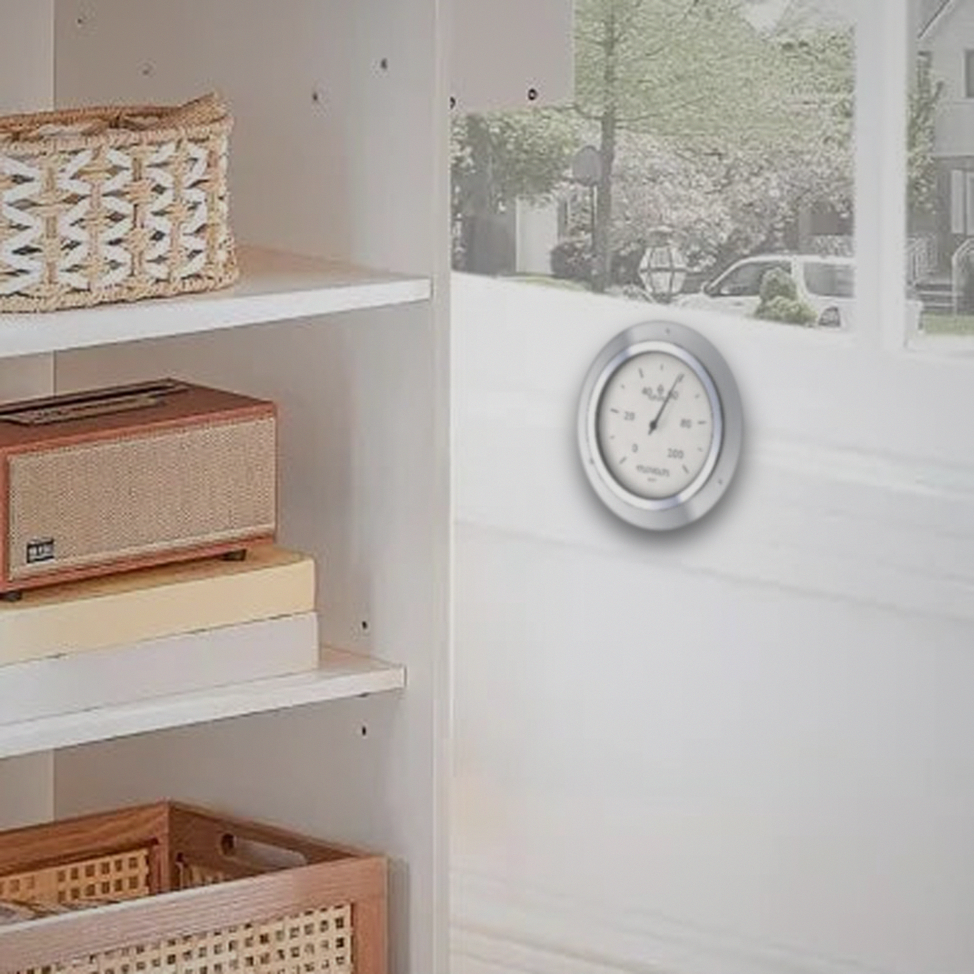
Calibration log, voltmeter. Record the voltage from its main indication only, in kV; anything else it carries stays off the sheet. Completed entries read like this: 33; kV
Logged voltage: 60; kV
